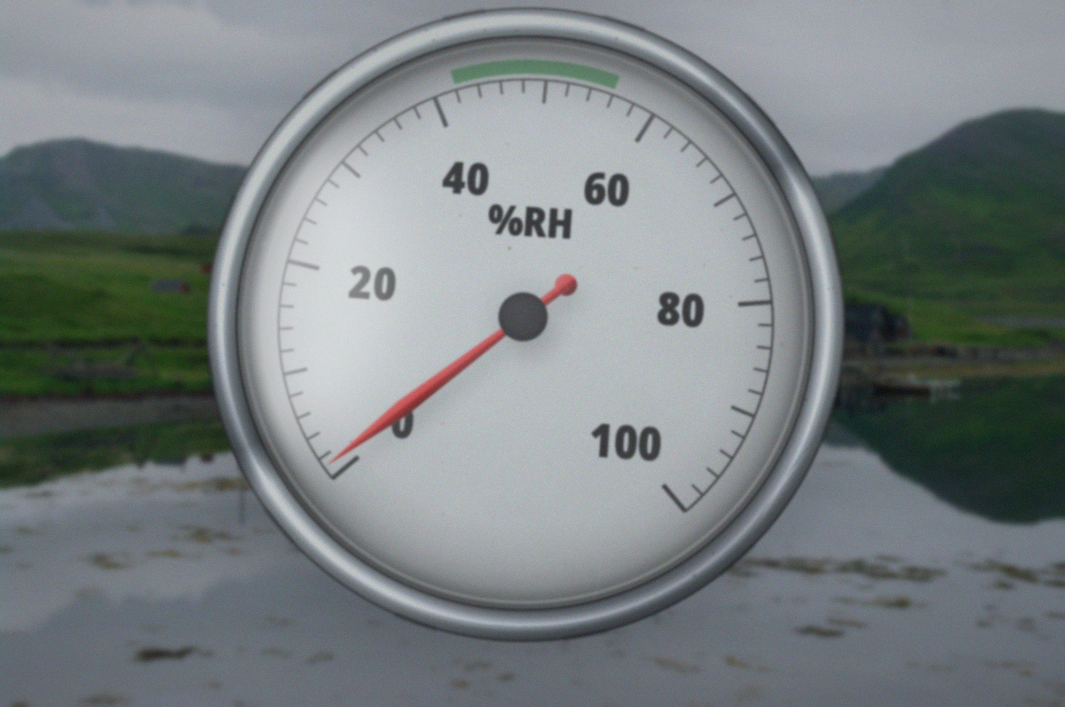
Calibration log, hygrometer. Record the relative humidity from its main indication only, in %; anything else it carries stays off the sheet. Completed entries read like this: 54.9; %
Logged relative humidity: 1; %
